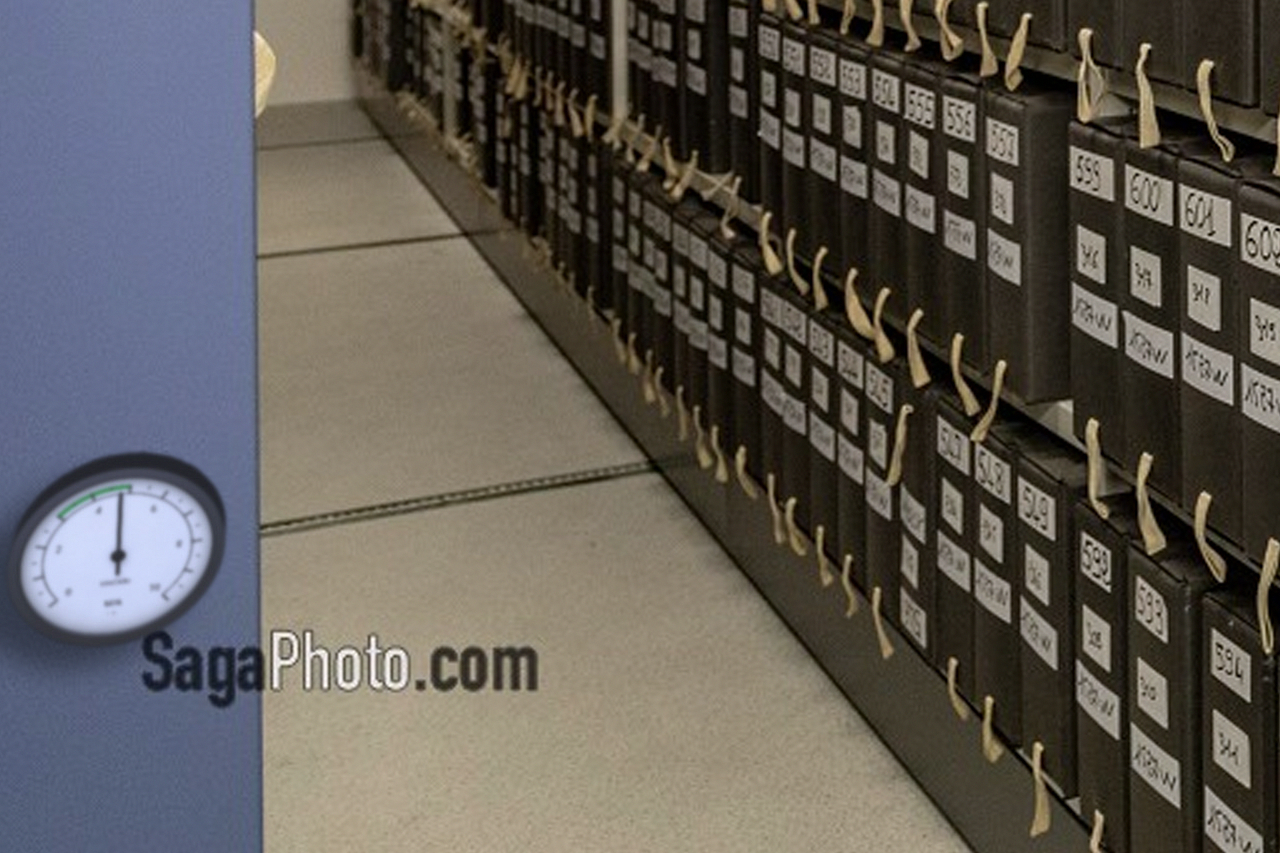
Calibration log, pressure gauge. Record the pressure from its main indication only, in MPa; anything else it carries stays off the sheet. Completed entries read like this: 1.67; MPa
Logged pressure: 4.75; MPa
